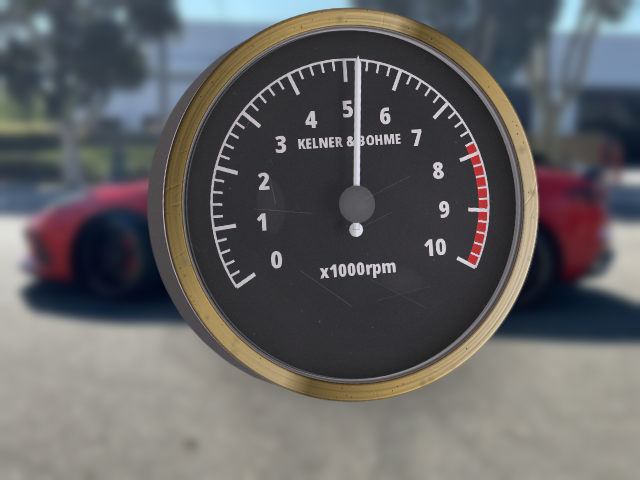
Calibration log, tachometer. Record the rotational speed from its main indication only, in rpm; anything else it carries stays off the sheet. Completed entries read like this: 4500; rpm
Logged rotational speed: 5200; rpm
